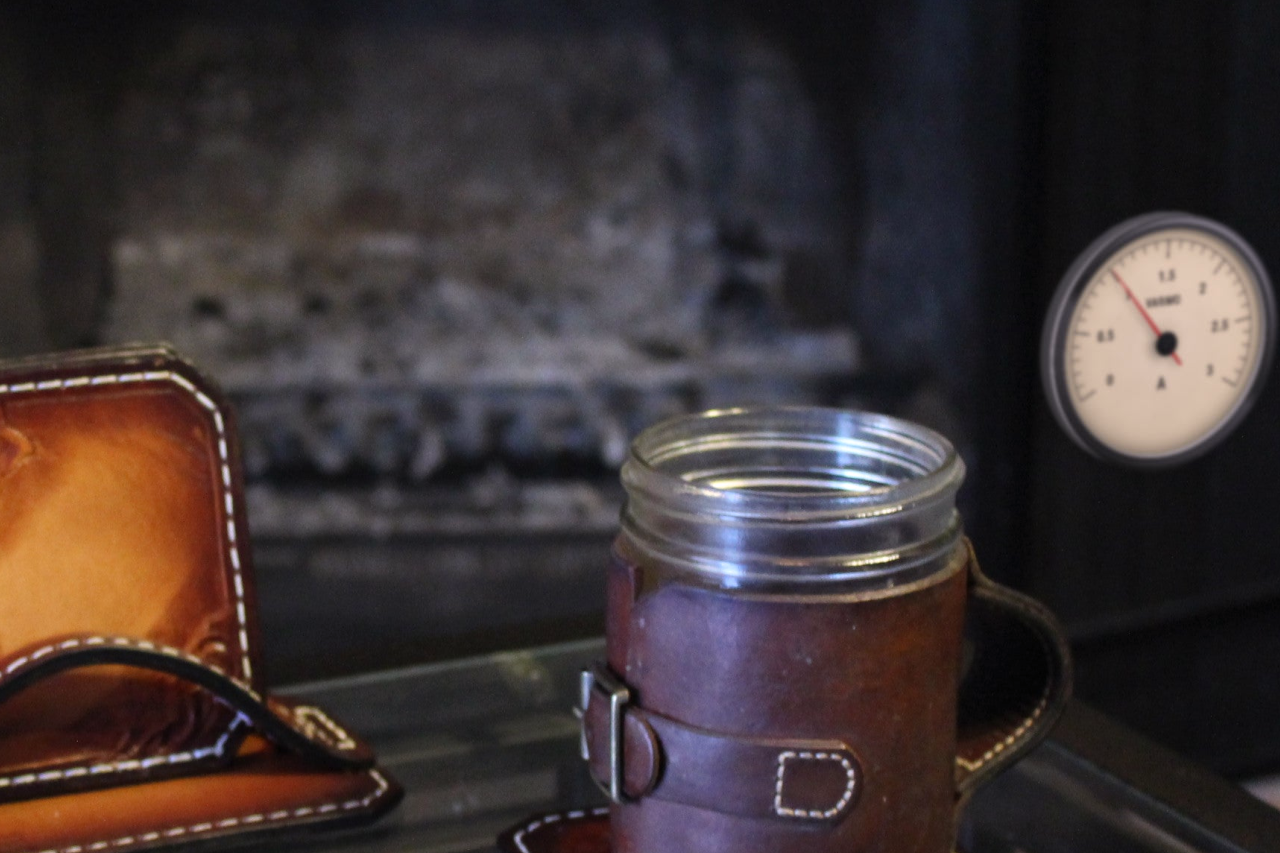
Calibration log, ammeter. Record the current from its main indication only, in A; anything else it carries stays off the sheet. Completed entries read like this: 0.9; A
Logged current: 1; A
